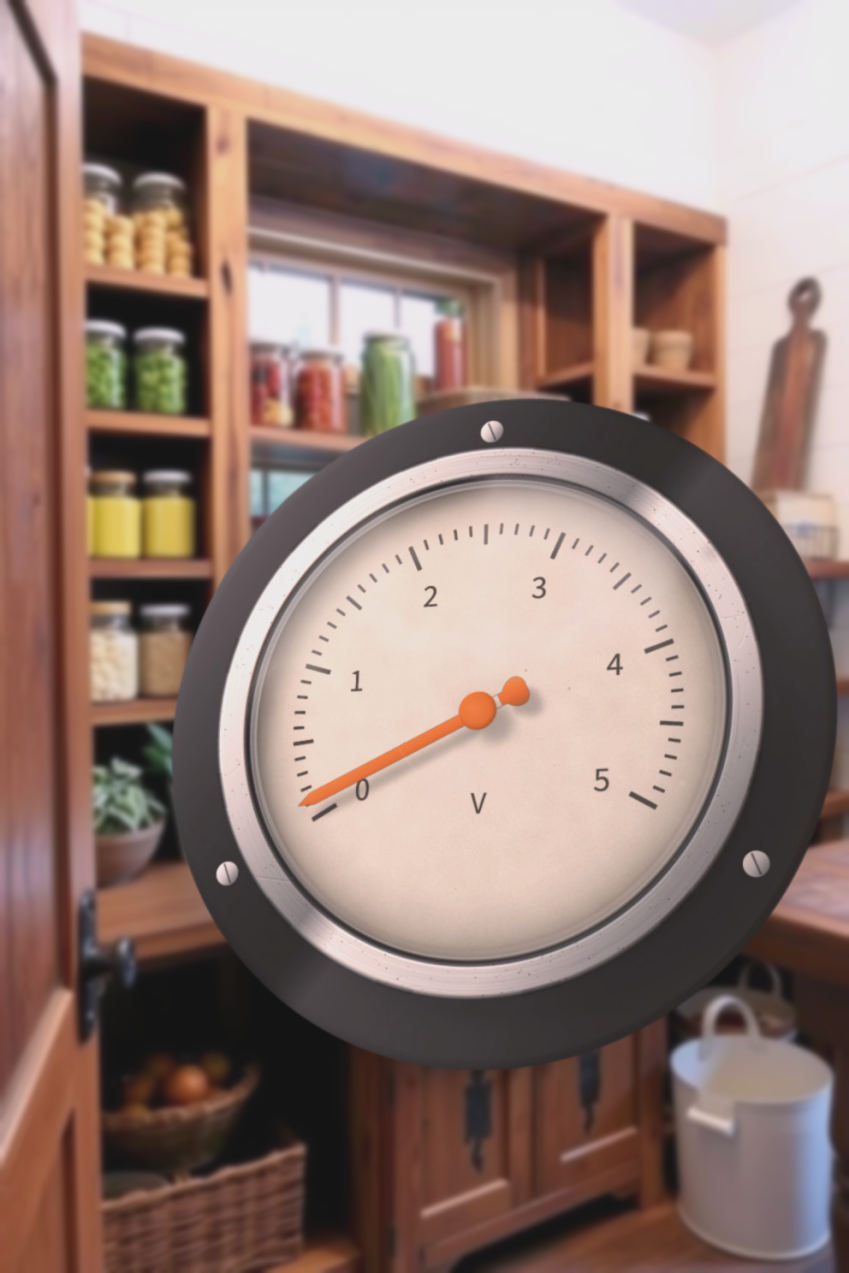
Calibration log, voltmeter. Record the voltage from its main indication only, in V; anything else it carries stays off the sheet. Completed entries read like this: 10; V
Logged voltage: 0.1; V
